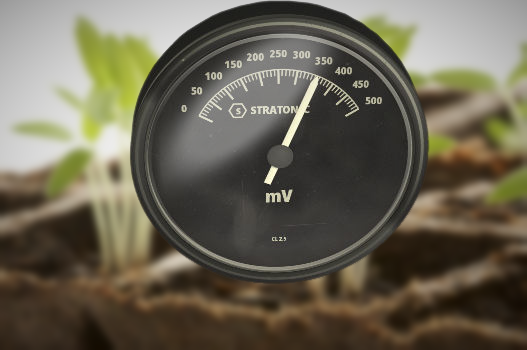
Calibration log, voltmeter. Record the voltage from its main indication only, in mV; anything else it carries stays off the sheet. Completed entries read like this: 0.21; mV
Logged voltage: 350; mV
